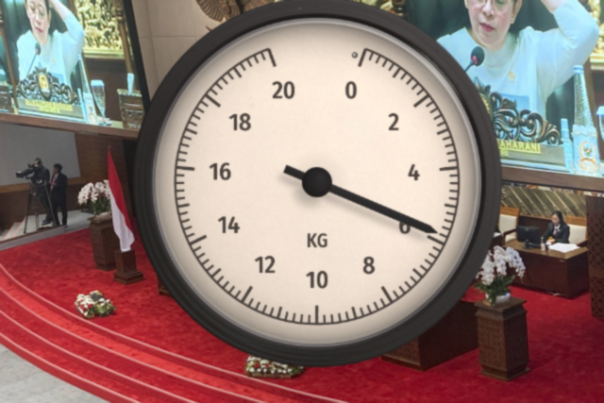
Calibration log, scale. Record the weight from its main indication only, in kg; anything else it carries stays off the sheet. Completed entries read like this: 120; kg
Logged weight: 5.8; kg
